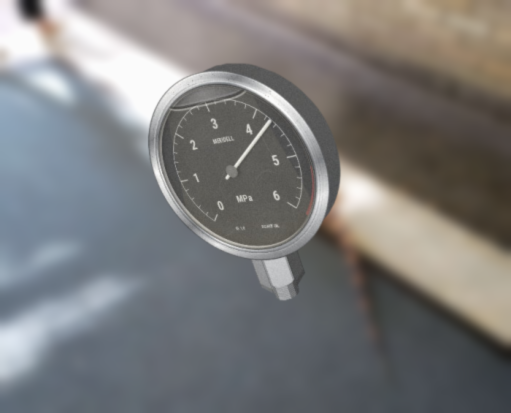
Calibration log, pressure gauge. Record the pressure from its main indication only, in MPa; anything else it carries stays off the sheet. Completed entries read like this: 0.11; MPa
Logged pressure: 4.3; MPa
